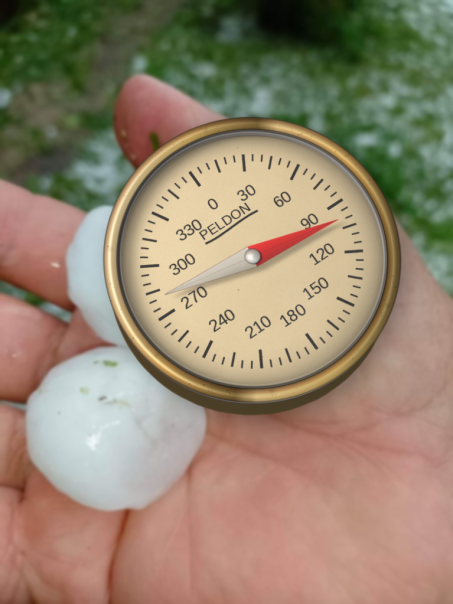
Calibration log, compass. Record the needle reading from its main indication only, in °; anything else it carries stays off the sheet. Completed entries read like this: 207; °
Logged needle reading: 100; °
